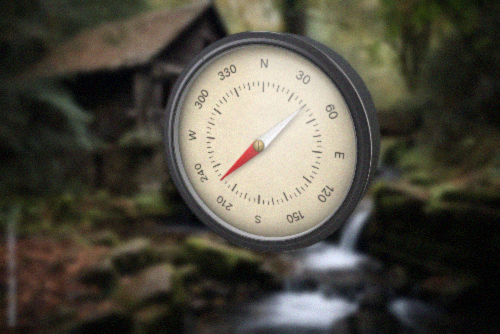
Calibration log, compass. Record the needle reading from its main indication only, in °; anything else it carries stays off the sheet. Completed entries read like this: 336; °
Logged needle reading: 225; °
